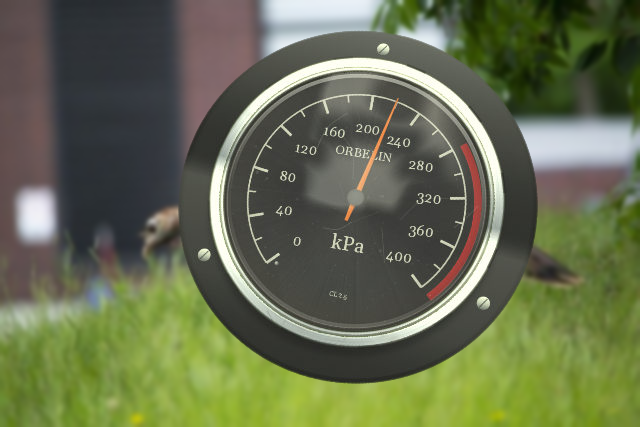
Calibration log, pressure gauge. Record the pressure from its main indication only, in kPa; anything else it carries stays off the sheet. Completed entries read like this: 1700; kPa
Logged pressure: 220; kPa
